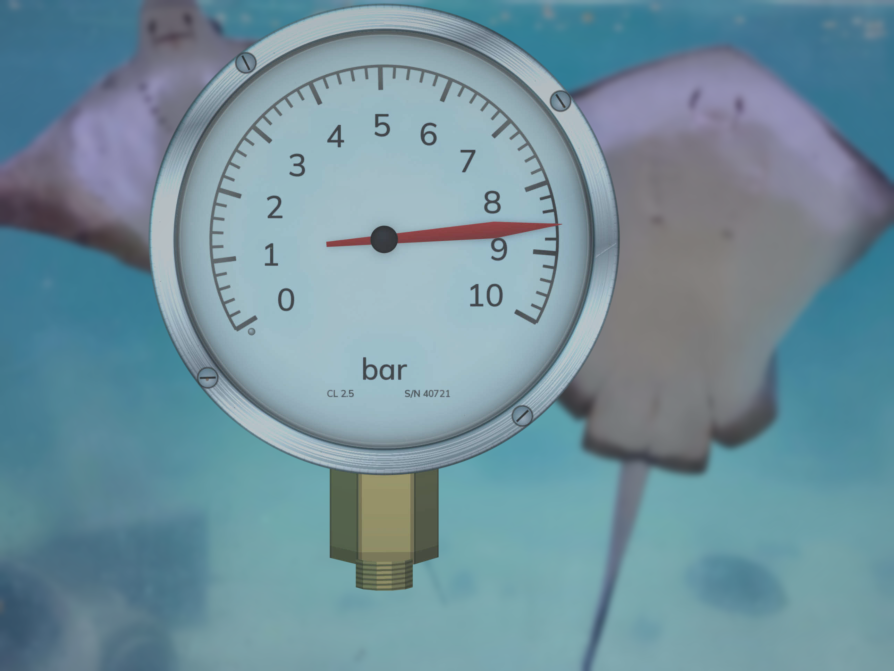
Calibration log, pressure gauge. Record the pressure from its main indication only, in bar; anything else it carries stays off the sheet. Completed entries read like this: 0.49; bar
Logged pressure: 8.6; bar
